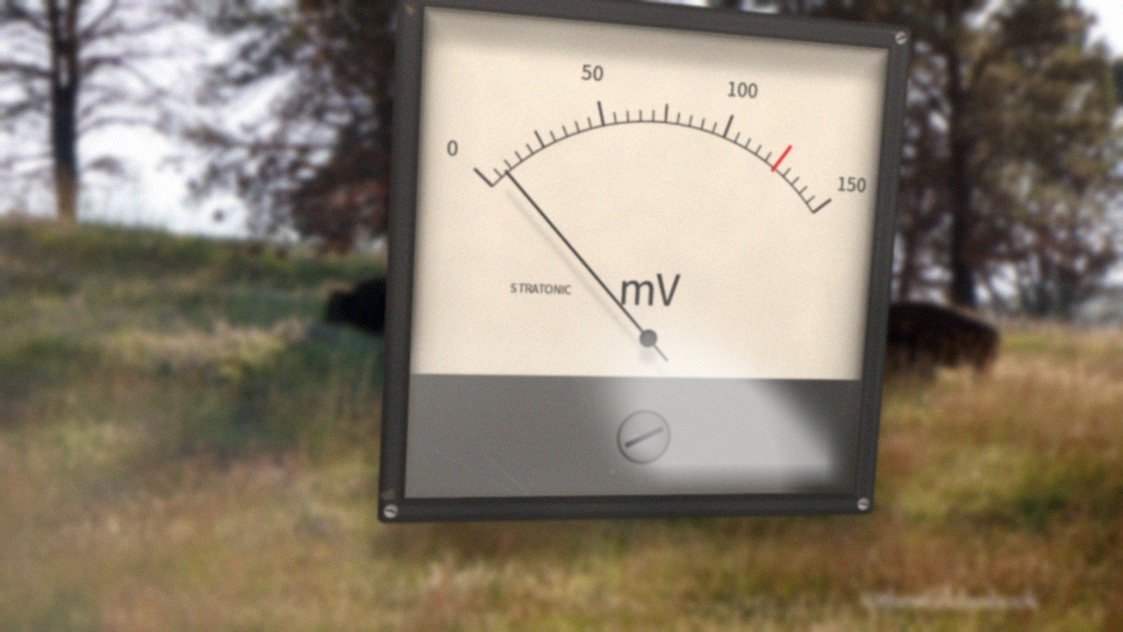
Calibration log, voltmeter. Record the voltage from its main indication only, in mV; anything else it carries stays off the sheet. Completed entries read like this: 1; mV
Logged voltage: 7.5; mV
